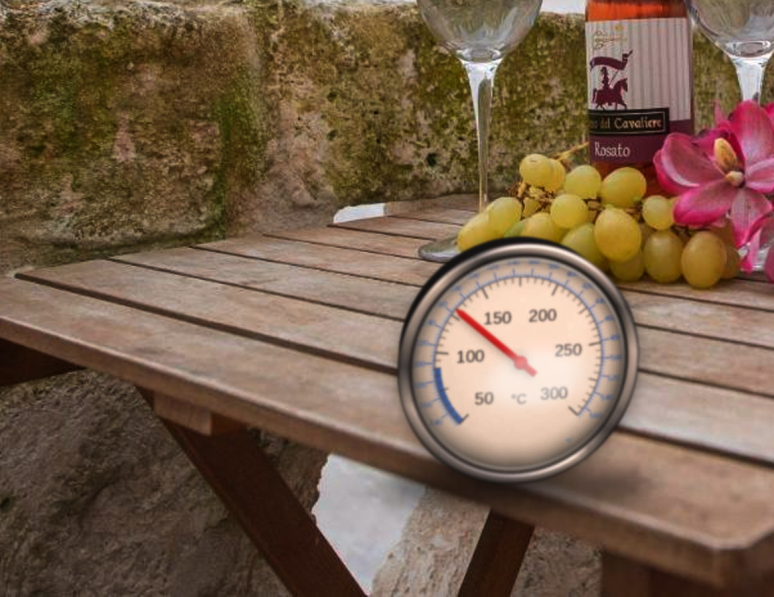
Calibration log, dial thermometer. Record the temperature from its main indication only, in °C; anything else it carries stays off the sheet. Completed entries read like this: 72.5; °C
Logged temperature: 130; °C
